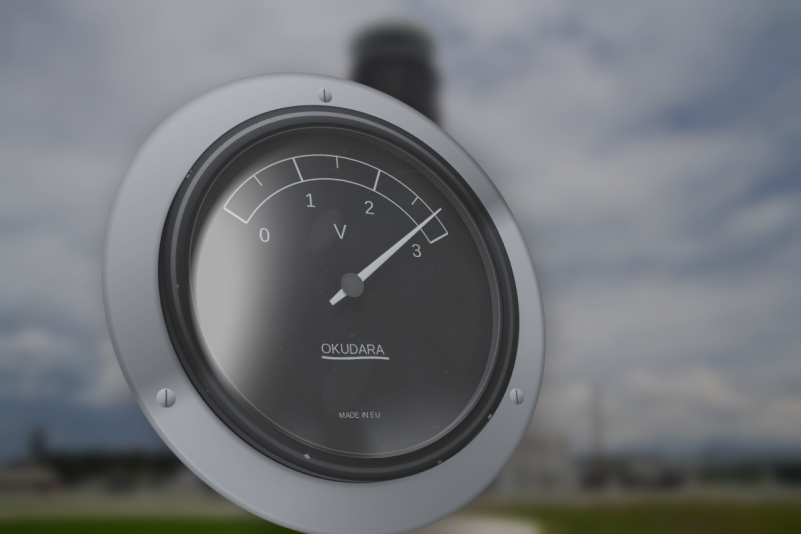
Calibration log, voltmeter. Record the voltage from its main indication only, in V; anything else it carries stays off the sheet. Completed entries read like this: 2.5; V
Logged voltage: 2.75; V
